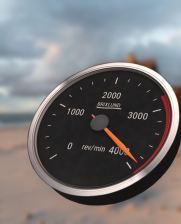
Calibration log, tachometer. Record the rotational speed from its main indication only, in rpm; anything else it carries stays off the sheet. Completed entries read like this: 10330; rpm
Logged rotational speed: 3900; rpm
